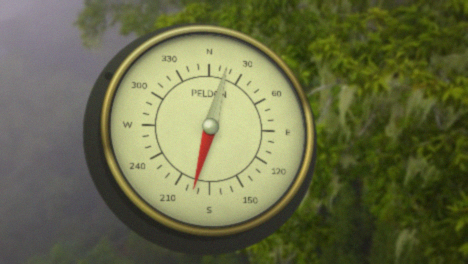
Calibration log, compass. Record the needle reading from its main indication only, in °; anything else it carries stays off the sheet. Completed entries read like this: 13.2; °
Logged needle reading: 195; °
